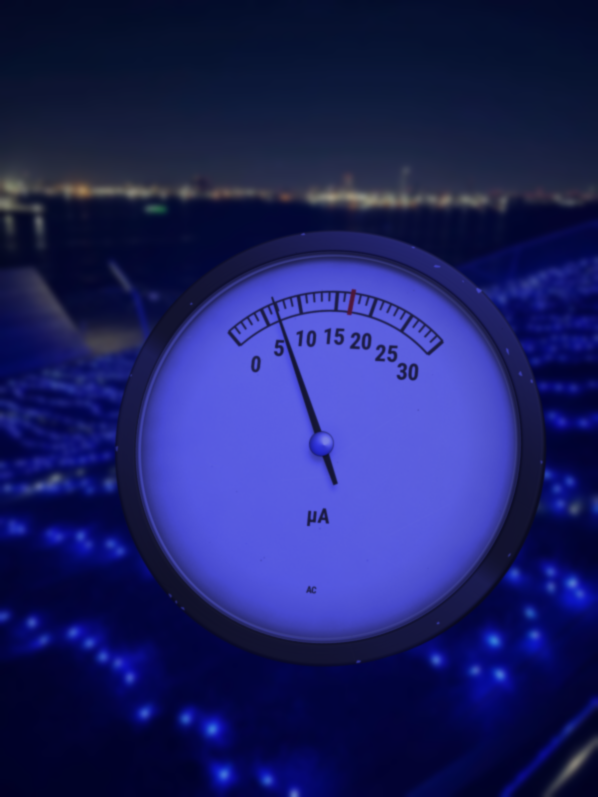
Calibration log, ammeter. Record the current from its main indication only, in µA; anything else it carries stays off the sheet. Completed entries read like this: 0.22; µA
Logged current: 7; µA
